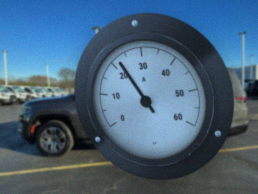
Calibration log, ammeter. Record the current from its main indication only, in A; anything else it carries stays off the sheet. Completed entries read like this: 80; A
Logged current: 22.5; A
